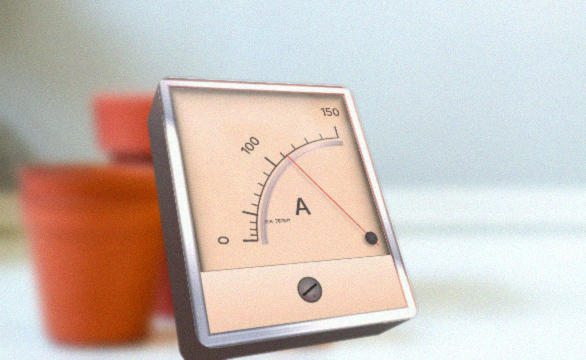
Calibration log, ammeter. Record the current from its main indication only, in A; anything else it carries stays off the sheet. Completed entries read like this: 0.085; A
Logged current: 110; A
